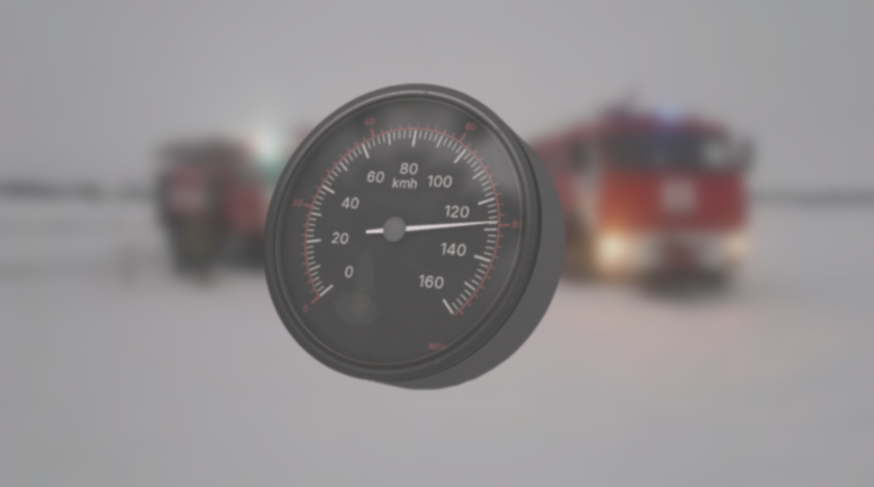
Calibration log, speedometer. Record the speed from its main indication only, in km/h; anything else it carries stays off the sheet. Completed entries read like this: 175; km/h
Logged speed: 128; km/h
